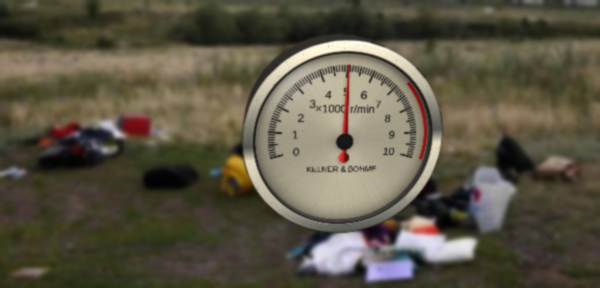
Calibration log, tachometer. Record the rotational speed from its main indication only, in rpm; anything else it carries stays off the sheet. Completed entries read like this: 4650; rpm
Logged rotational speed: 5000; rpm
